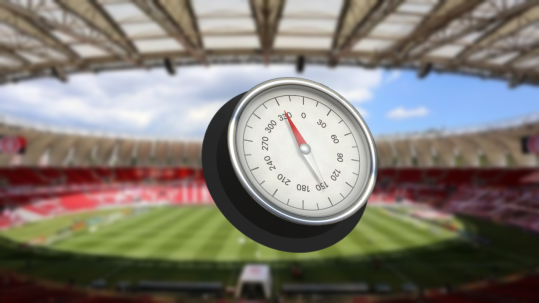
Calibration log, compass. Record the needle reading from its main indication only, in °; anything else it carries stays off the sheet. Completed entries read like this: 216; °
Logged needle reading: 330; °
